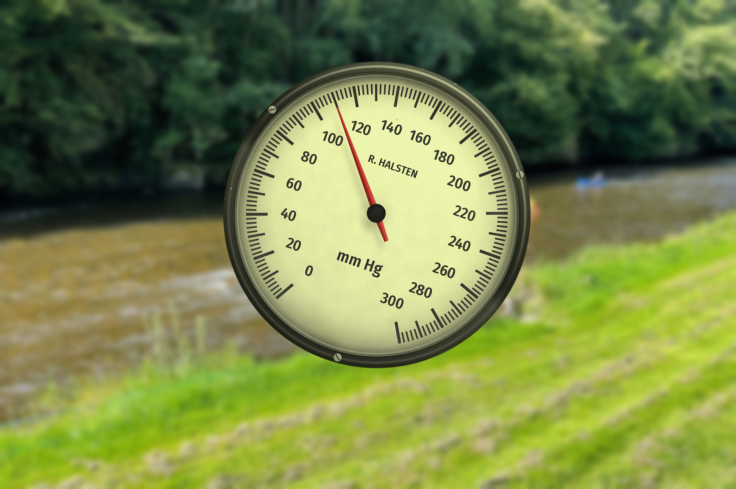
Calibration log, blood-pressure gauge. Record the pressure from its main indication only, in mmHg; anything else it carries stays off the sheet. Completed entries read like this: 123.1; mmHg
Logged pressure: 110; mmHg
